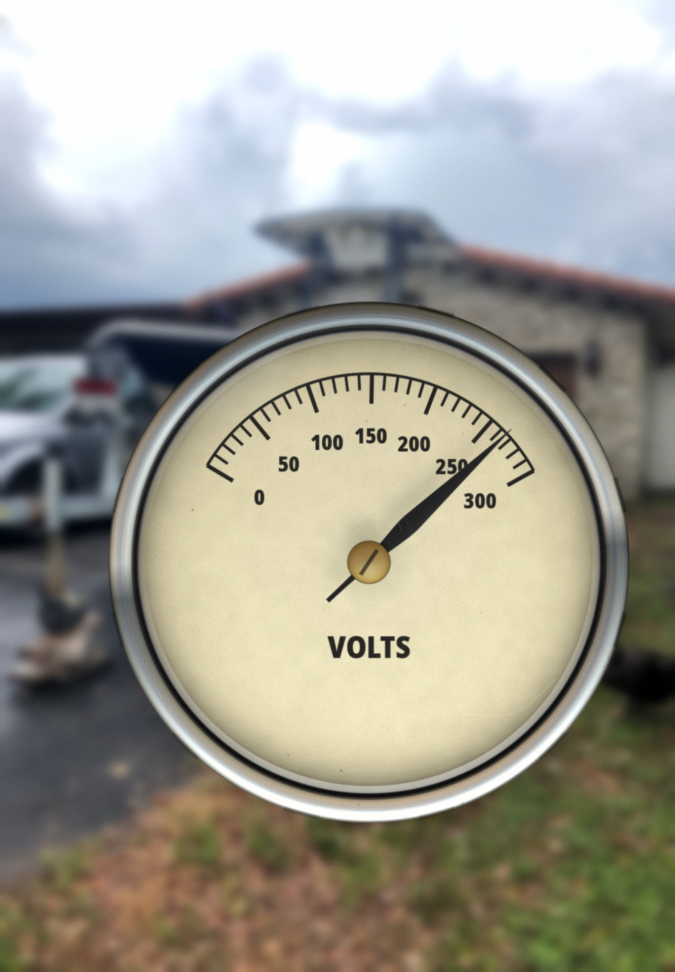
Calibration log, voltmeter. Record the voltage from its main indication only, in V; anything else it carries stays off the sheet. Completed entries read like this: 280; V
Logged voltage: 265; V
